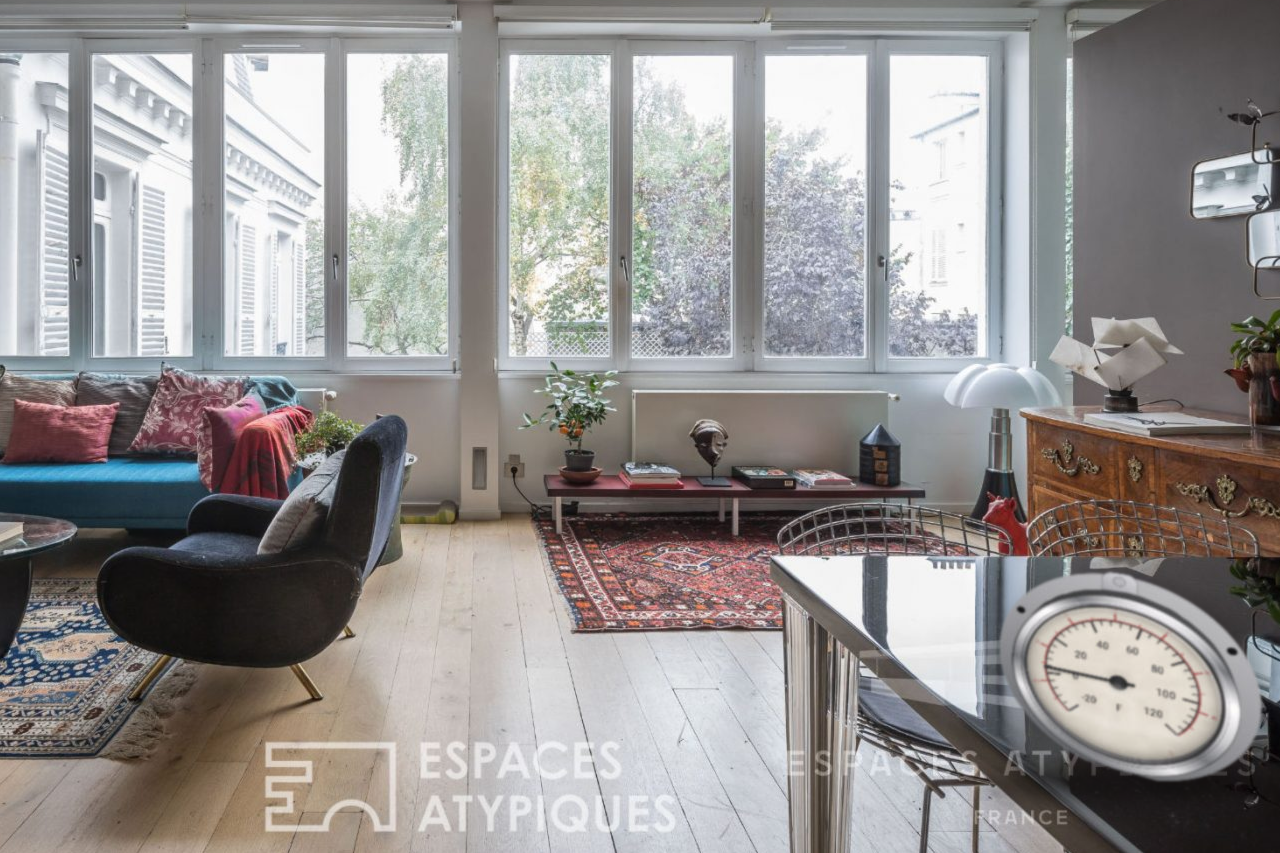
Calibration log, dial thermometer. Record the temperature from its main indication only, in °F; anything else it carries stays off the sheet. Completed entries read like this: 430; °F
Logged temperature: 4; °F
